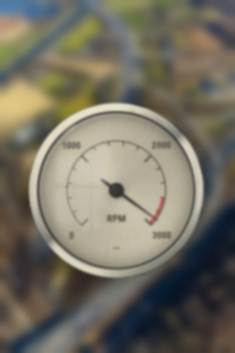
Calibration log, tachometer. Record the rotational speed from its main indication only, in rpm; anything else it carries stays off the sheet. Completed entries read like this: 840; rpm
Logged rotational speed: 2900; rpm
